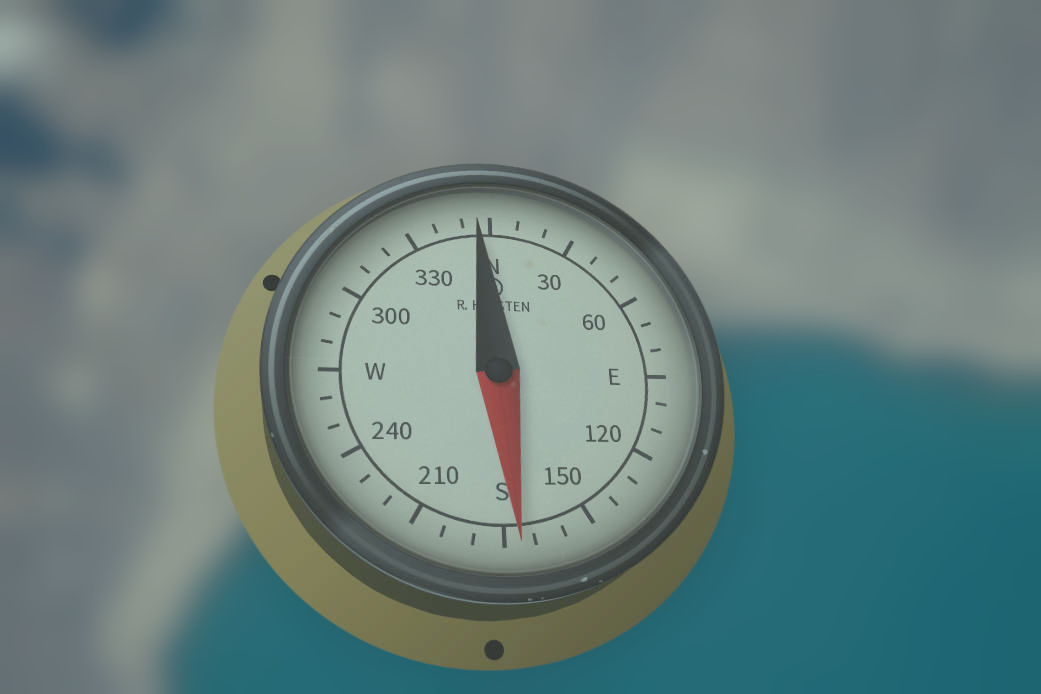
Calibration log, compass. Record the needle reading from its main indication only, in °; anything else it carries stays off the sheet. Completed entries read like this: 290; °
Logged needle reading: 175; °
